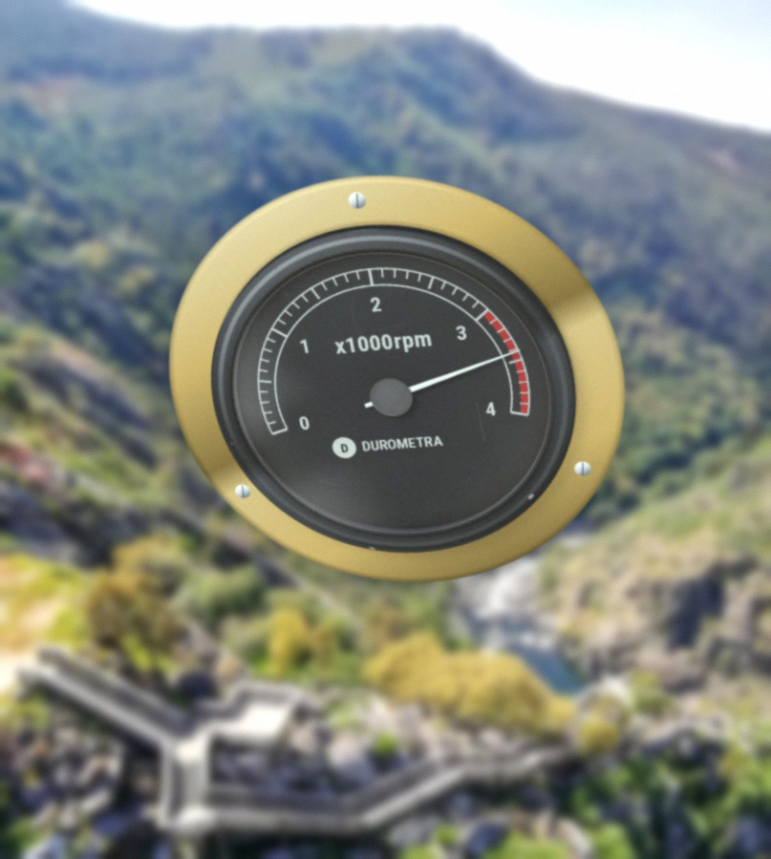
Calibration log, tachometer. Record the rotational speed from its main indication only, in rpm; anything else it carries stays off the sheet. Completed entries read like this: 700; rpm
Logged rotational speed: 3400; rpm
